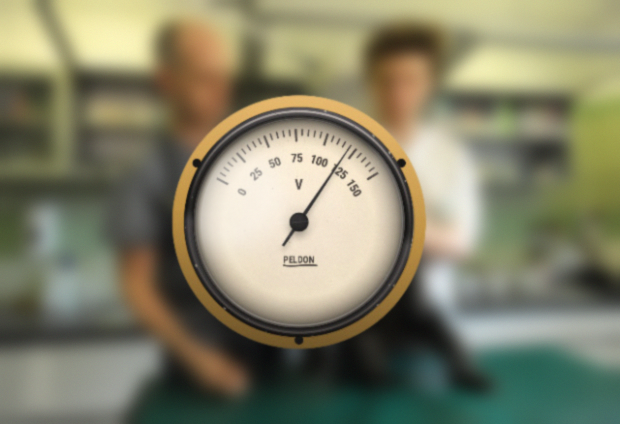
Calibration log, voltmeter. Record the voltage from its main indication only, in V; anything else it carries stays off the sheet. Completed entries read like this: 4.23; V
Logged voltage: 120; V
